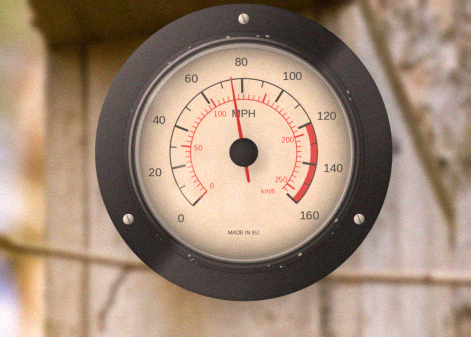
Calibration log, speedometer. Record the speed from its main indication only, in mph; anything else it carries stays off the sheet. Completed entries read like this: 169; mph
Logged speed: 75; mph
